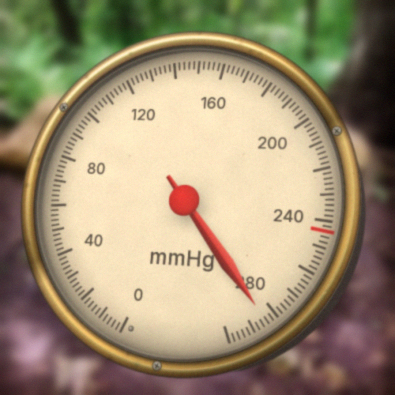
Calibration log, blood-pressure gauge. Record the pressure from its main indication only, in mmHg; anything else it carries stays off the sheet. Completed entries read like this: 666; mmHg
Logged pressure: 284; mmHg
